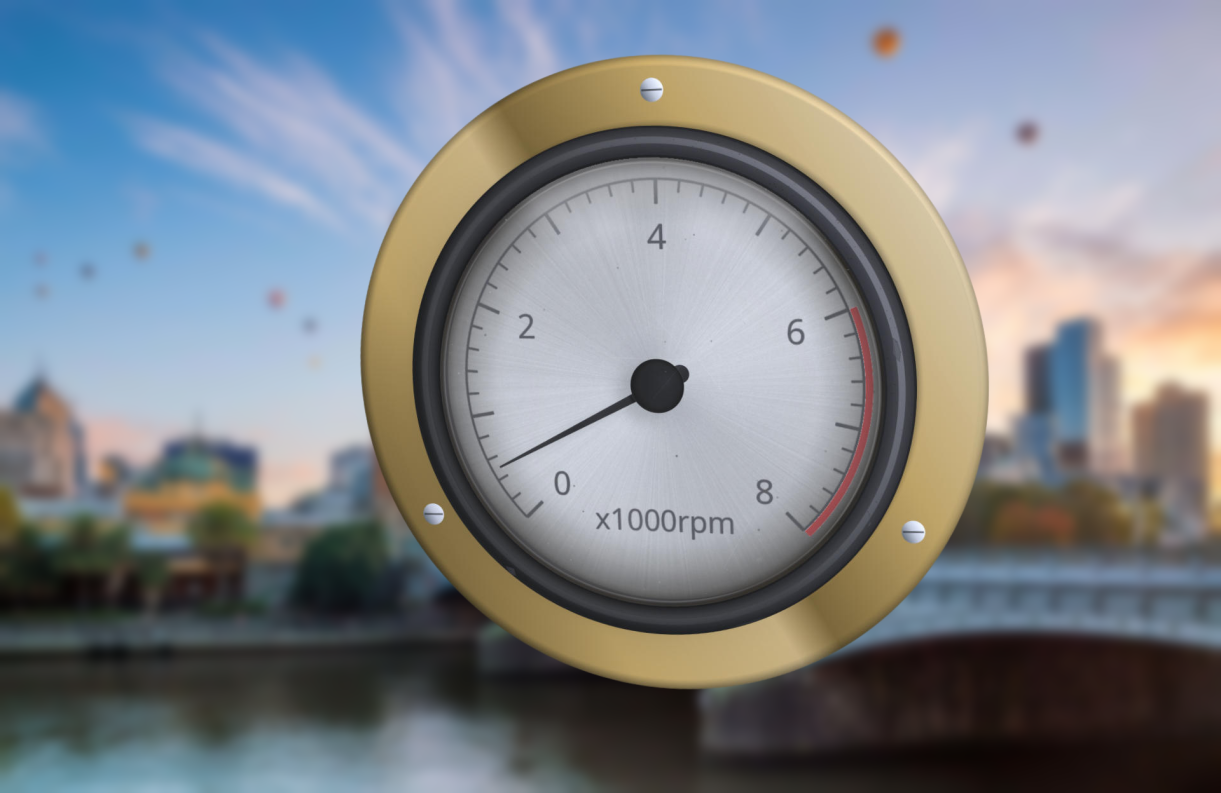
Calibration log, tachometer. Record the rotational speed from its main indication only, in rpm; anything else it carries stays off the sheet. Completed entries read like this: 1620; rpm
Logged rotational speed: 500; rpm
